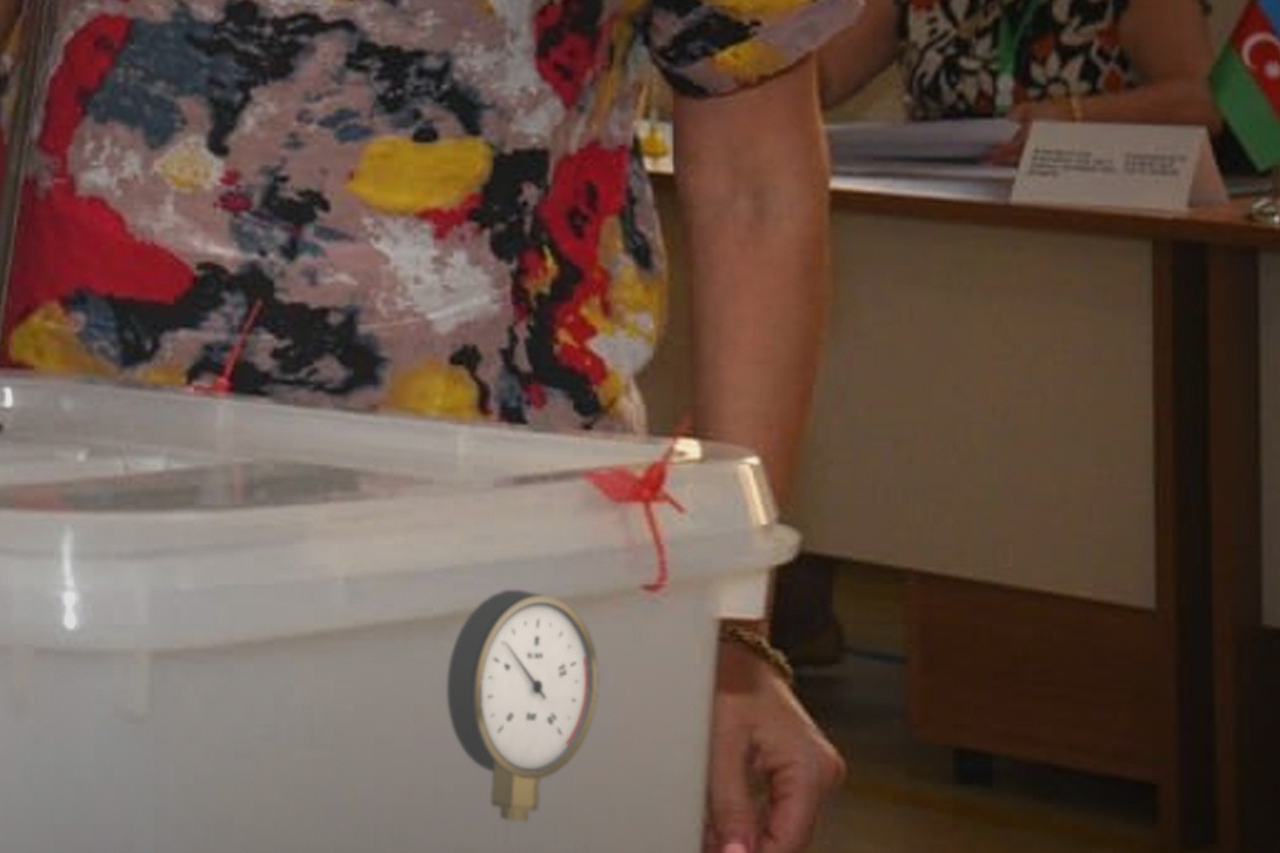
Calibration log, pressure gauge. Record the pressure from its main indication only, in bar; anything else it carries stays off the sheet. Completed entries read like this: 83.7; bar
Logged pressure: 5; bar
